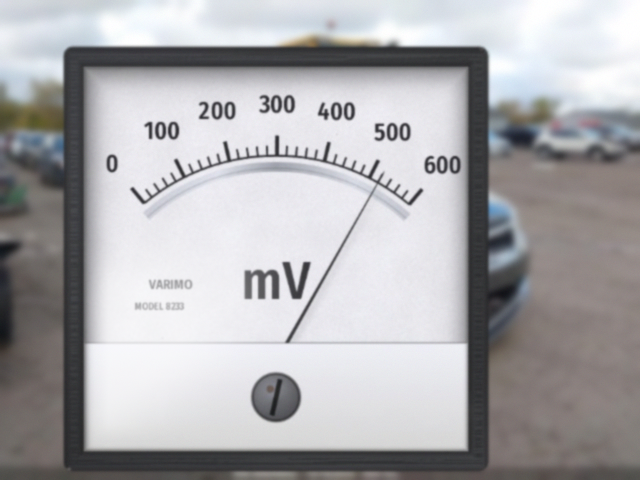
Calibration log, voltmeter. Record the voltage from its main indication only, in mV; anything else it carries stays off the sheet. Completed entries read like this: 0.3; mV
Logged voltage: 520; mV
